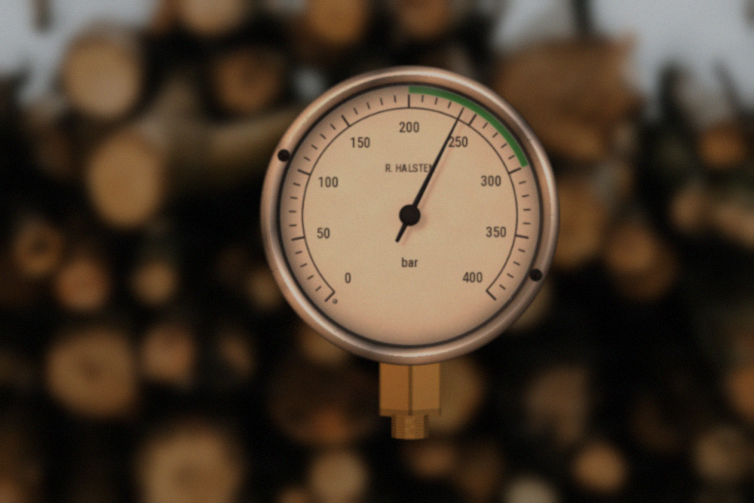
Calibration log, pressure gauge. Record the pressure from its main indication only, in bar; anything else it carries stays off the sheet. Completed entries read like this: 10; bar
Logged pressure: 240; bar
